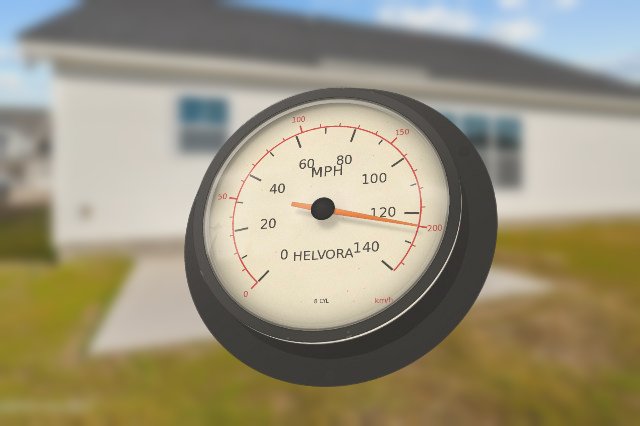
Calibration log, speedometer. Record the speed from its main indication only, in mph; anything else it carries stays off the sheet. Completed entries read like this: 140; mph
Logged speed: 125; mph
